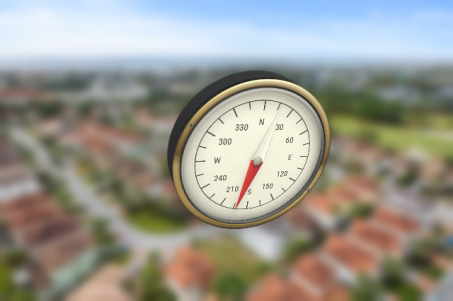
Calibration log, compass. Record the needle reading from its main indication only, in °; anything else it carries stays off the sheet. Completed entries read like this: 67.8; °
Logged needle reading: 195; °
